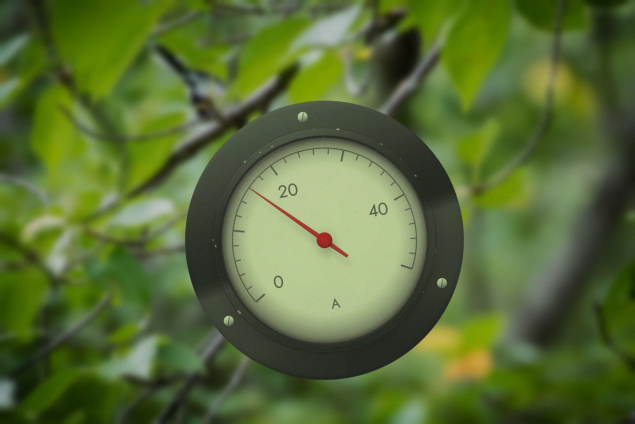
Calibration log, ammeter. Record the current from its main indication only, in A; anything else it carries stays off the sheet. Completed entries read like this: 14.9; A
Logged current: 16; A
